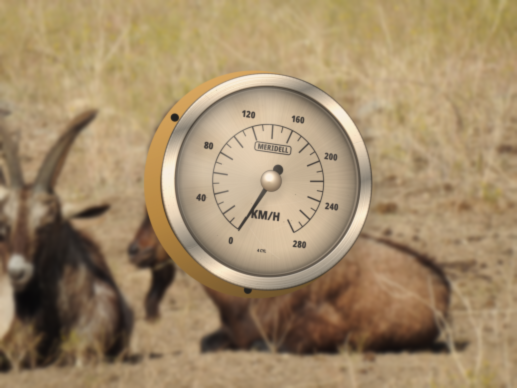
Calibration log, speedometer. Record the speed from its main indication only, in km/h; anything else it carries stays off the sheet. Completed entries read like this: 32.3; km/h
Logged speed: 0; km/h
